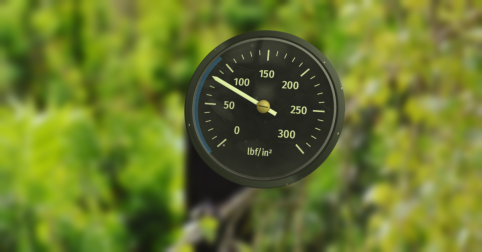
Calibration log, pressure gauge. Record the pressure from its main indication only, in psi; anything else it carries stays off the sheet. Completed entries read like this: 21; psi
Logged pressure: 80; psi
